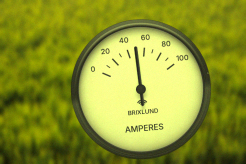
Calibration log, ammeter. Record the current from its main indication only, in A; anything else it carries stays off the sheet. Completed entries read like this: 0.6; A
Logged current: 50; A
